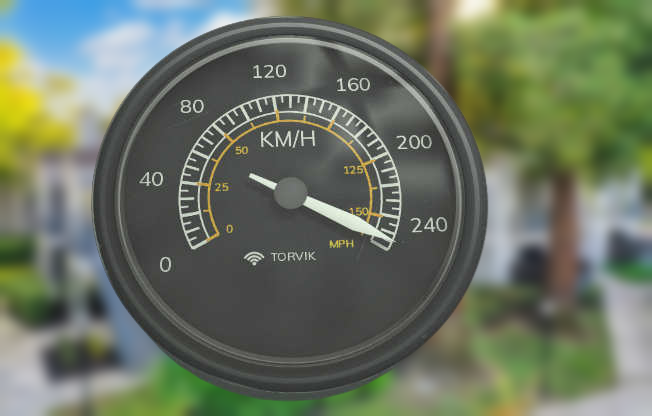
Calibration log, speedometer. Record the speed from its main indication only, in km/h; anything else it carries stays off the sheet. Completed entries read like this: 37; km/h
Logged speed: 255; km/h
